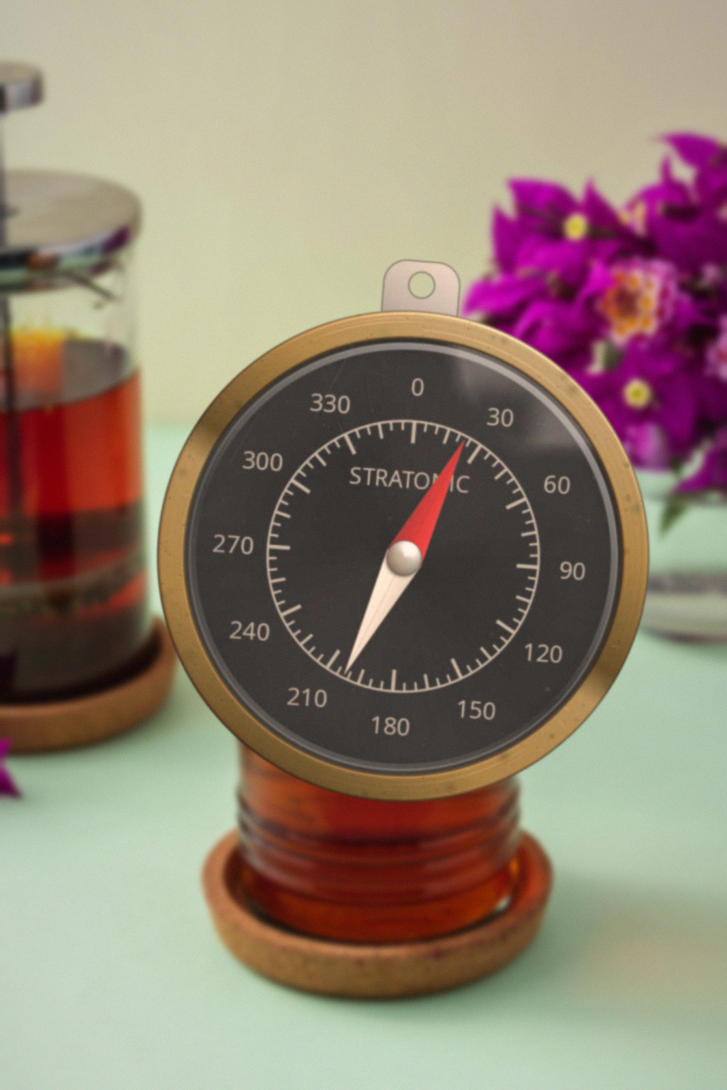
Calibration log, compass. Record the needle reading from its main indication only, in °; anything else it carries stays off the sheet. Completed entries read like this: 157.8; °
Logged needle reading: 22.5; °
